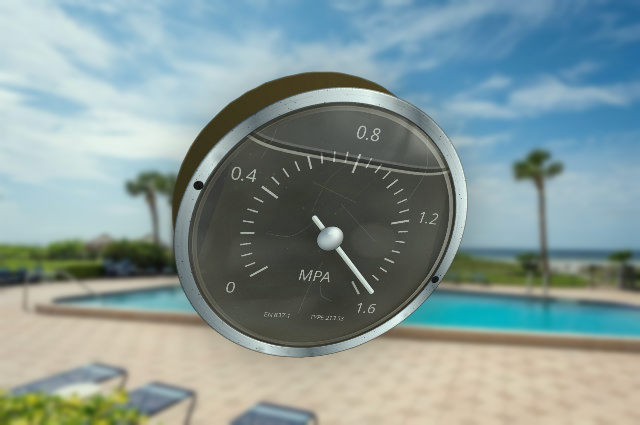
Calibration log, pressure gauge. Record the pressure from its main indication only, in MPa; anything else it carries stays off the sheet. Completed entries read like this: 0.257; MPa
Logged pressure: 1.55; MPa
